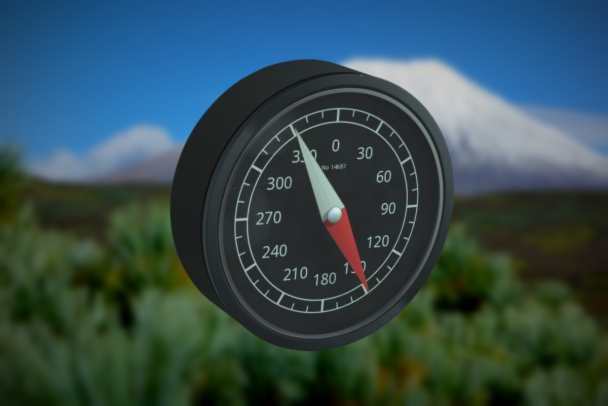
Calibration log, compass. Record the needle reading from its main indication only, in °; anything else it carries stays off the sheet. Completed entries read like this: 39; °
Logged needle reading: 150; °
